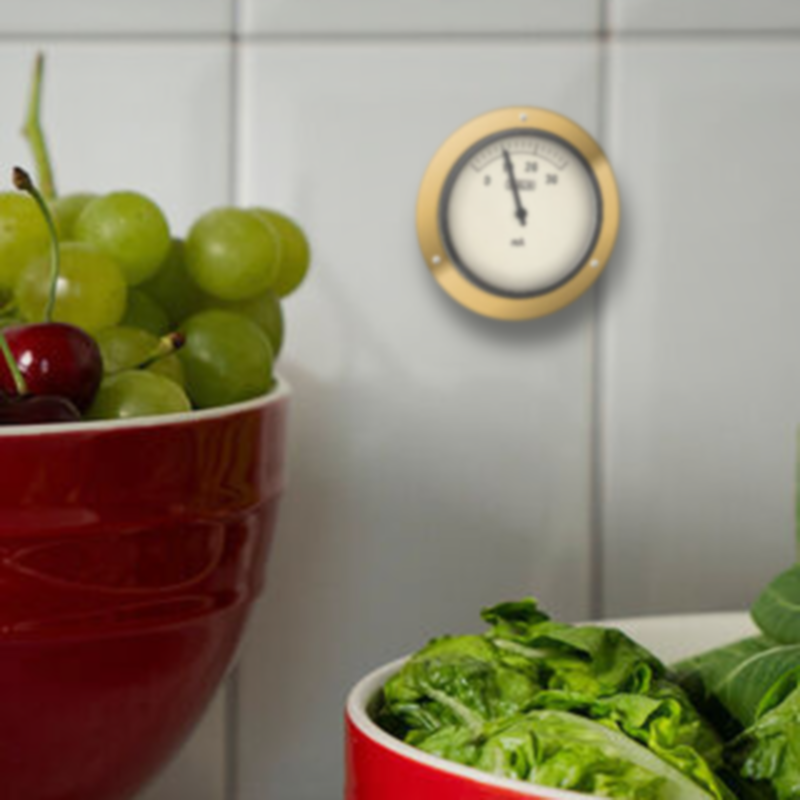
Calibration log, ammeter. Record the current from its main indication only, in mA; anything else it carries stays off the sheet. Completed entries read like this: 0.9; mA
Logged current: 10; mA
